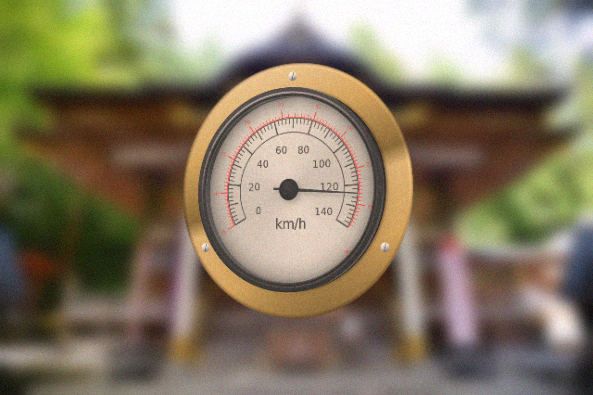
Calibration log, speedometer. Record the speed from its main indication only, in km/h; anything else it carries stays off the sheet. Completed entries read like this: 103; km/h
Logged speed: 124; km/h
